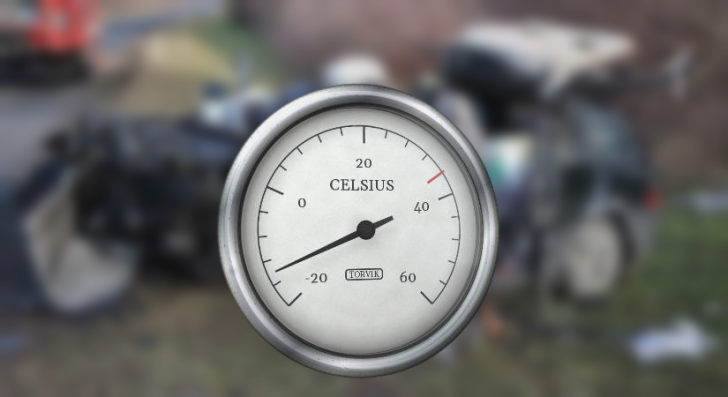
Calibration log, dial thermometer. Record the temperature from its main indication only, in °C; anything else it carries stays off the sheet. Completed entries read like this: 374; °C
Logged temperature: -14; °C
